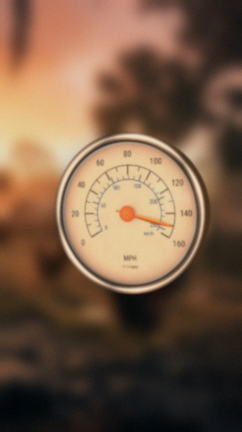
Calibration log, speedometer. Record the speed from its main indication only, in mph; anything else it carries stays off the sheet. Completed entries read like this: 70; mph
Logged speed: 150; mph
